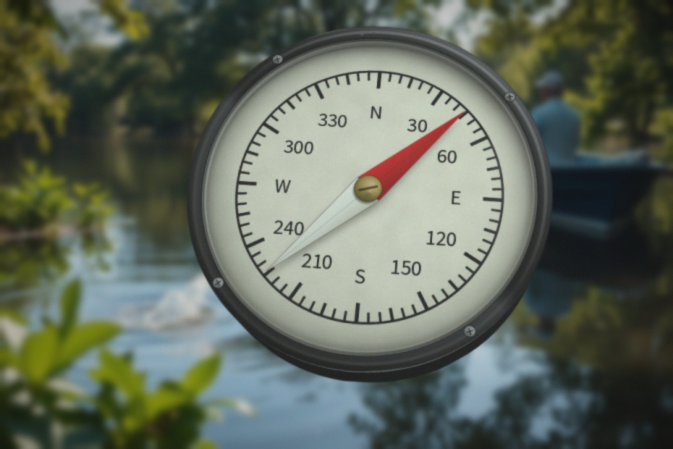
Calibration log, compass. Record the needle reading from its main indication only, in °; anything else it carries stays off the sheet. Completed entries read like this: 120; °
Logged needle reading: 45; °
